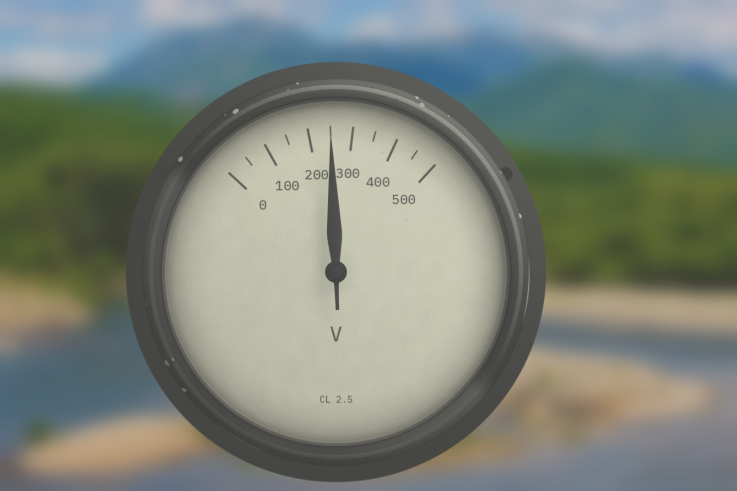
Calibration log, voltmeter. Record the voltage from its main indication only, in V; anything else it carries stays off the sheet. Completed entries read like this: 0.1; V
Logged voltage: 250; V
